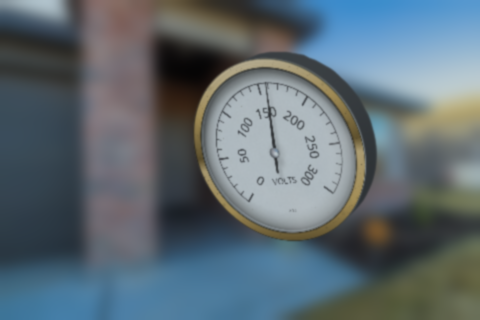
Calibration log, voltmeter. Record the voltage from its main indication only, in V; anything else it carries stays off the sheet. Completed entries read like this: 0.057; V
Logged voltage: 160; V
